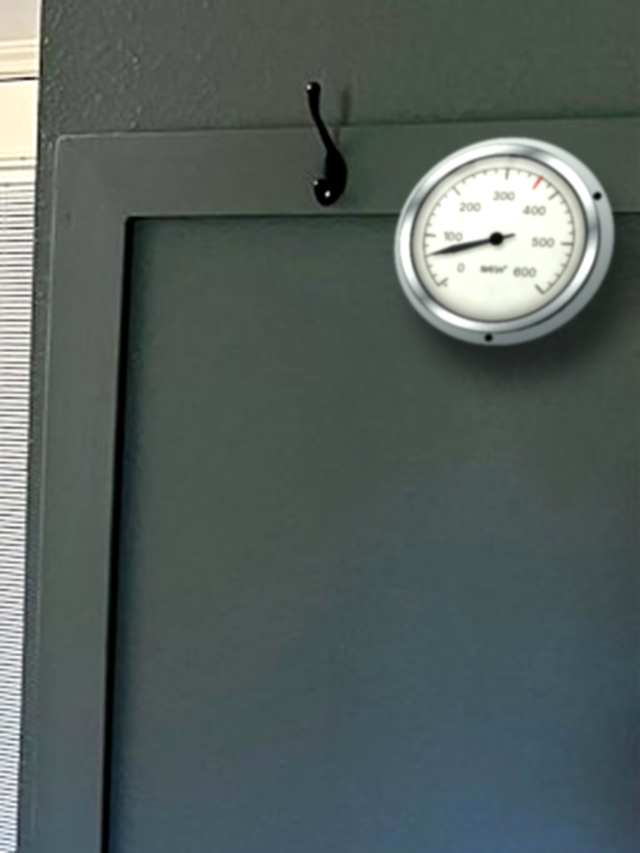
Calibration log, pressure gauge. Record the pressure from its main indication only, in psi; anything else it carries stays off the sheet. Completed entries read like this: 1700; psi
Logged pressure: 60; psi
